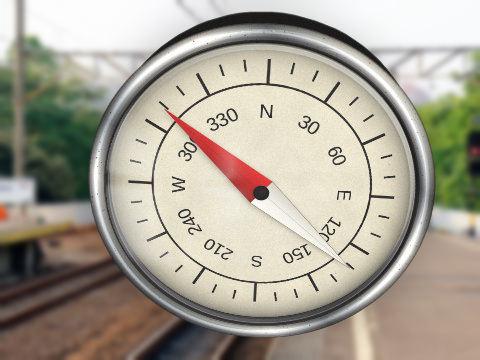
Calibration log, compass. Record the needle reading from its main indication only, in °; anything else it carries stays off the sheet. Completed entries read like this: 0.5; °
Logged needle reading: 310; °
